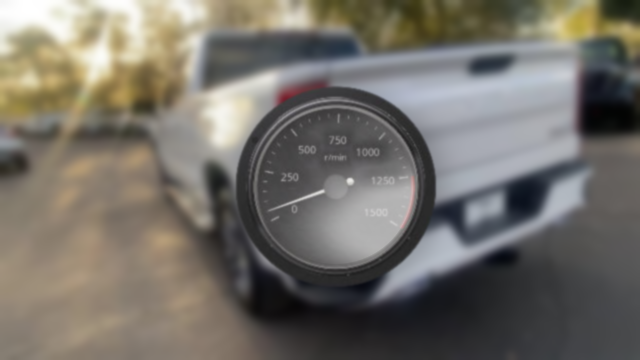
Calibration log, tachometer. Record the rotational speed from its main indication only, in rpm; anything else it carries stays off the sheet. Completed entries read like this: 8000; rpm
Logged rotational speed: 50; rpm
